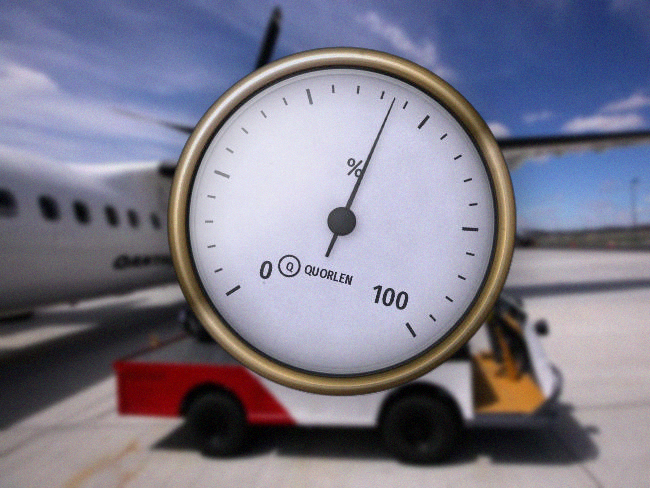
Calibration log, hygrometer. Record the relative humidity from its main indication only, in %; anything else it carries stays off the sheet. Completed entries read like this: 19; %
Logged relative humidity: 54; %
